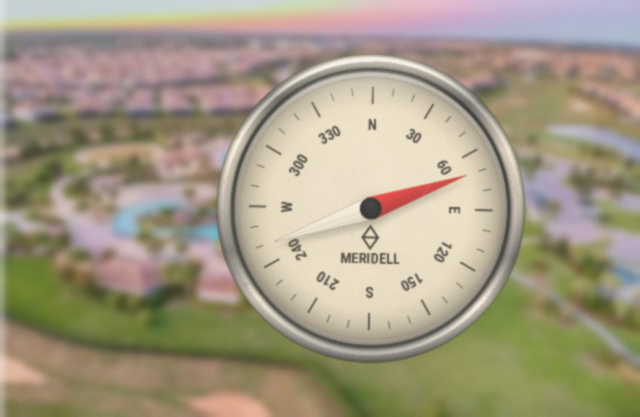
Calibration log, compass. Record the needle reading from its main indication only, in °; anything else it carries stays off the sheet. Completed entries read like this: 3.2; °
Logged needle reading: 70; °
